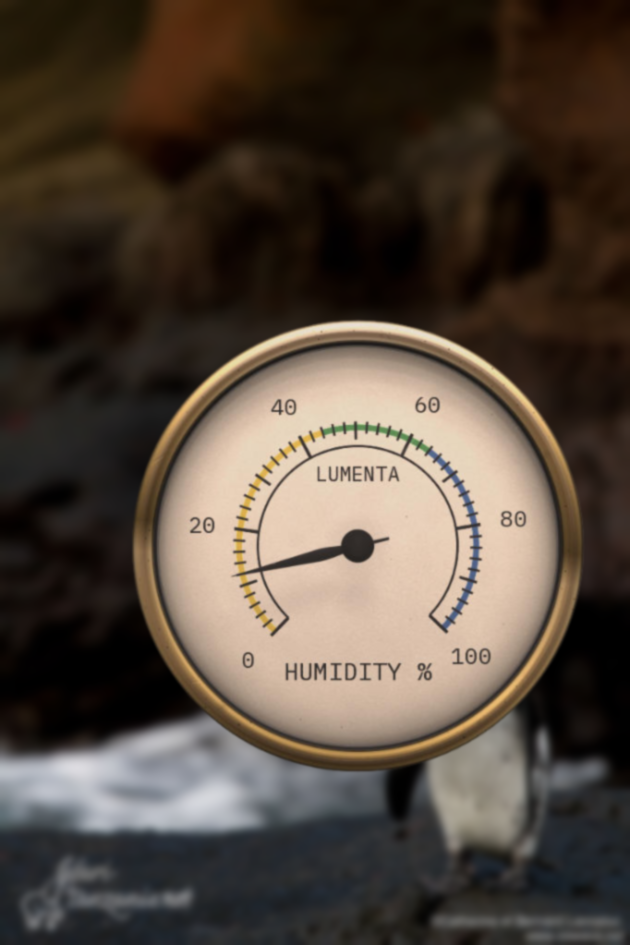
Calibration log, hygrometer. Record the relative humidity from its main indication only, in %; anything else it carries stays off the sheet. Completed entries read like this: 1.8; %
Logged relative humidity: 12; %
